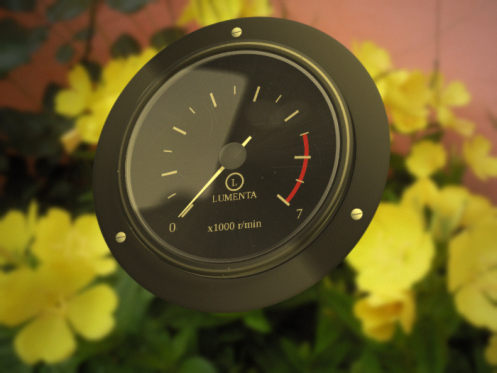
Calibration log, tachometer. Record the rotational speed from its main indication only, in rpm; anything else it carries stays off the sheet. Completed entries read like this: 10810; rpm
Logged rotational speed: 0; rpm
